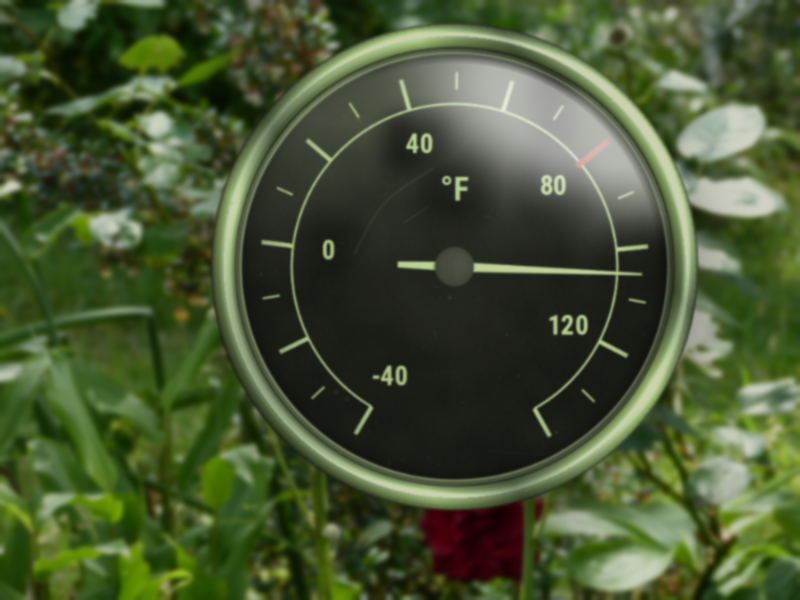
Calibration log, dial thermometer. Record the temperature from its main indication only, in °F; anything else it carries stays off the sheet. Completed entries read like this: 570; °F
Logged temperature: 105; °F
